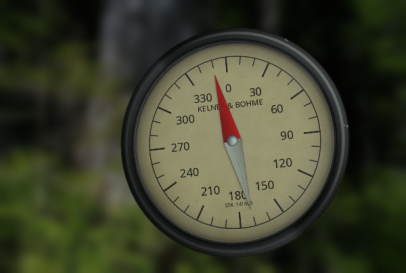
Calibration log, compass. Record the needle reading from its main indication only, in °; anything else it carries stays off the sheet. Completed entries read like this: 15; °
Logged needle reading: 350; °
